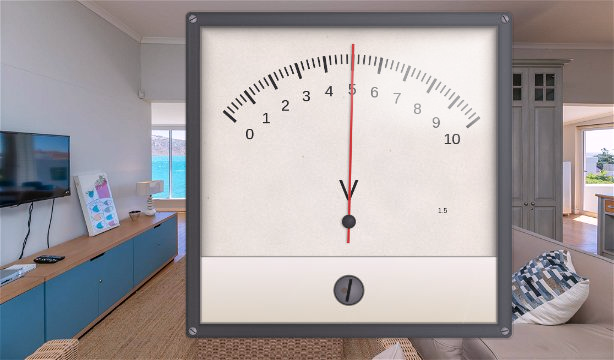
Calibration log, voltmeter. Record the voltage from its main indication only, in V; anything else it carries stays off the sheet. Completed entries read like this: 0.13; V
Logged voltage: 5; V
